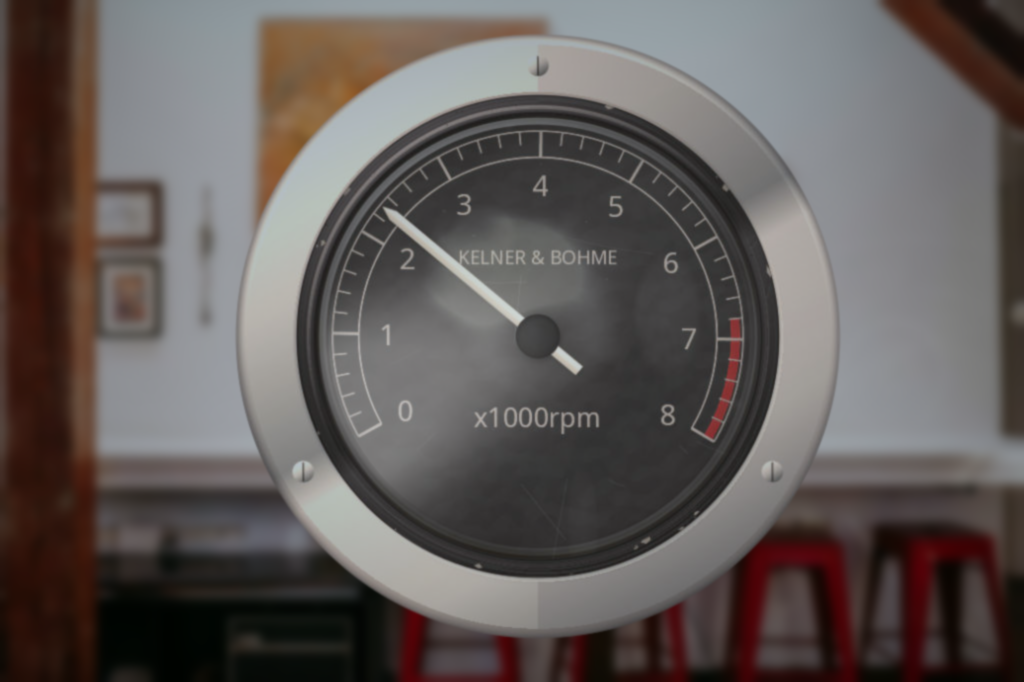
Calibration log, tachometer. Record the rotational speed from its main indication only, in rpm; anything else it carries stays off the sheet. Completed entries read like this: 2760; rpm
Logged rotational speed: 2300; rpm
